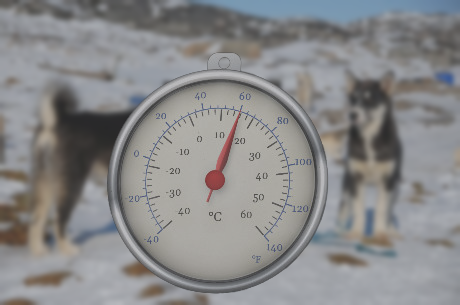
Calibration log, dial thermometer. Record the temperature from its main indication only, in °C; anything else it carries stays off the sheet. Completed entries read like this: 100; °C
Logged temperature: 16; °C
